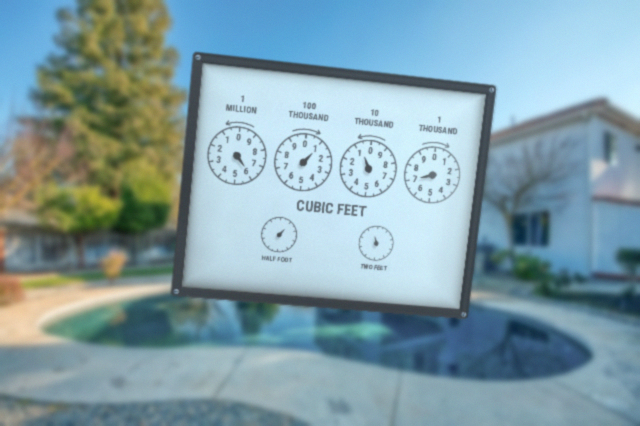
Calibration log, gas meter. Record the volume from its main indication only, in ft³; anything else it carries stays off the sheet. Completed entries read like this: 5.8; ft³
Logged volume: 610700; ft³
